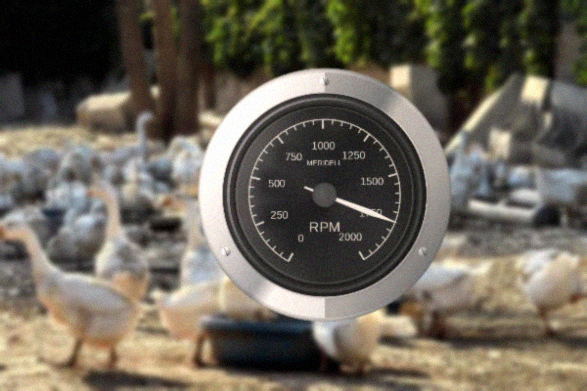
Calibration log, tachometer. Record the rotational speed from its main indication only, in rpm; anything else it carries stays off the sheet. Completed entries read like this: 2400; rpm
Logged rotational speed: 1750; rpm
